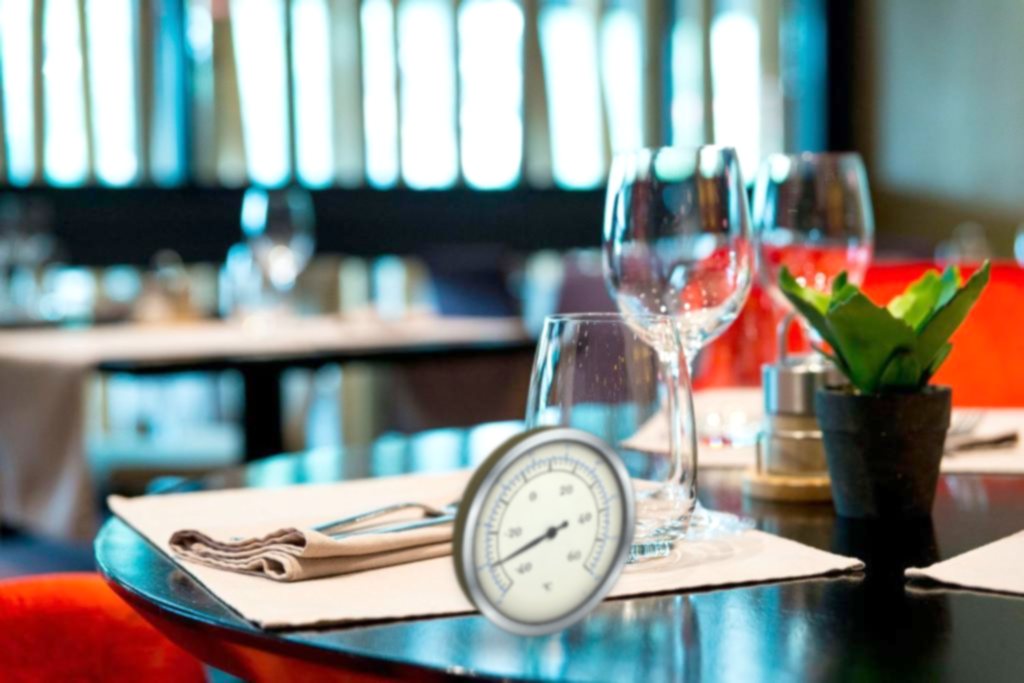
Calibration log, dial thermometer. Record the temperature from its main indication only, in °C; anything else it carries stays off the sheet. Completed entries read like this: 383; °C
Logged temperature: -30; °C
